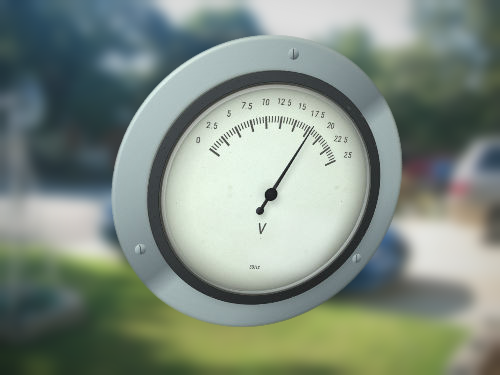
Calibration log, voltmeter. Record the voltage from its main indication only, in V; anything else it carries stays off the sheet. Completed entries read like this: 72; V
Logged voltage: 17.5; V
